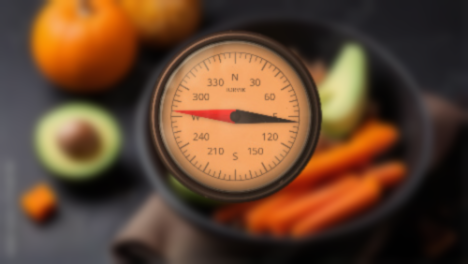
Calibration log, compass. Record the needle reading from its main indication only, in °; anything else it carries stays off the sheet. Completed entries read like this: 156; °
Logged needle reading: 275; °
